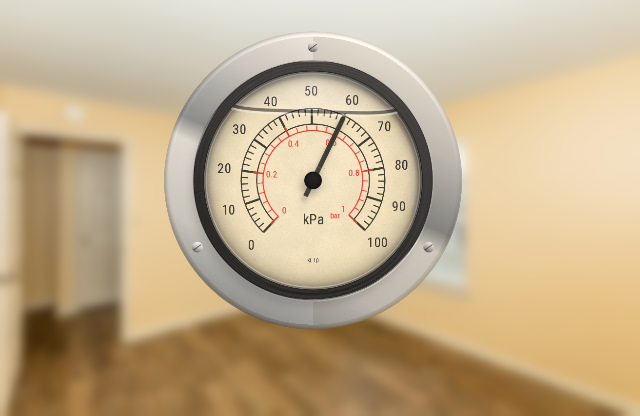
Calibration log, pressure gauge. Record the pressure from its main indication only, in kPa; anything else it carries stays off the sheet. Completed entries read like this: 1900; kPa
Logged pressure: 60; kPa
